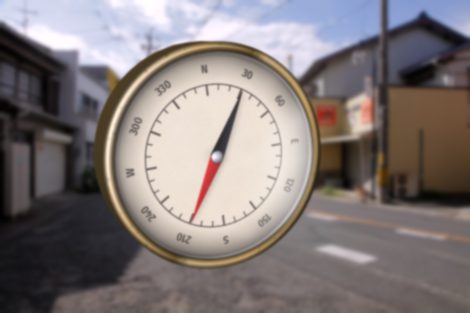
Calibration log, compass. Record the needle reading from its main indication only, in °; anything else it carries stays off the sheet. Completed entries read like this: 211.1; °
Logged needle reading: 210; °
